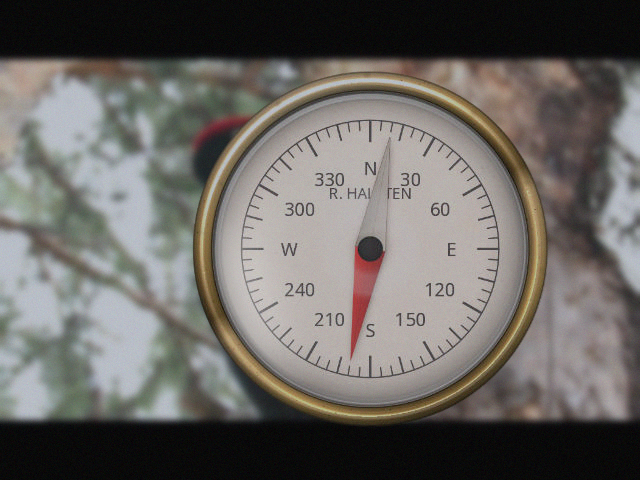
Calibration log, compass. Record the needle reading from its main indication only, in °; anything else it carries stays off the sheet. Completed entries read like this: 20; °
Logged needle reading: 190; °
